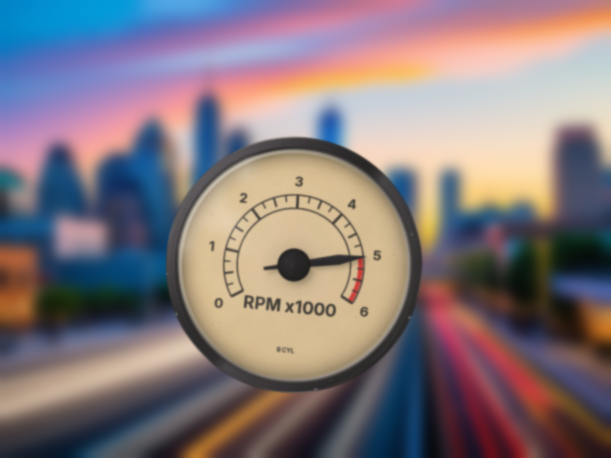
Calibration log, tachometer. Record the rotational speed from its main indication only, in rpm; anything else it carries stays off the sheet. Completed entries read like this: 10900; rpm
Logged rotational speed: 5000; rpm
